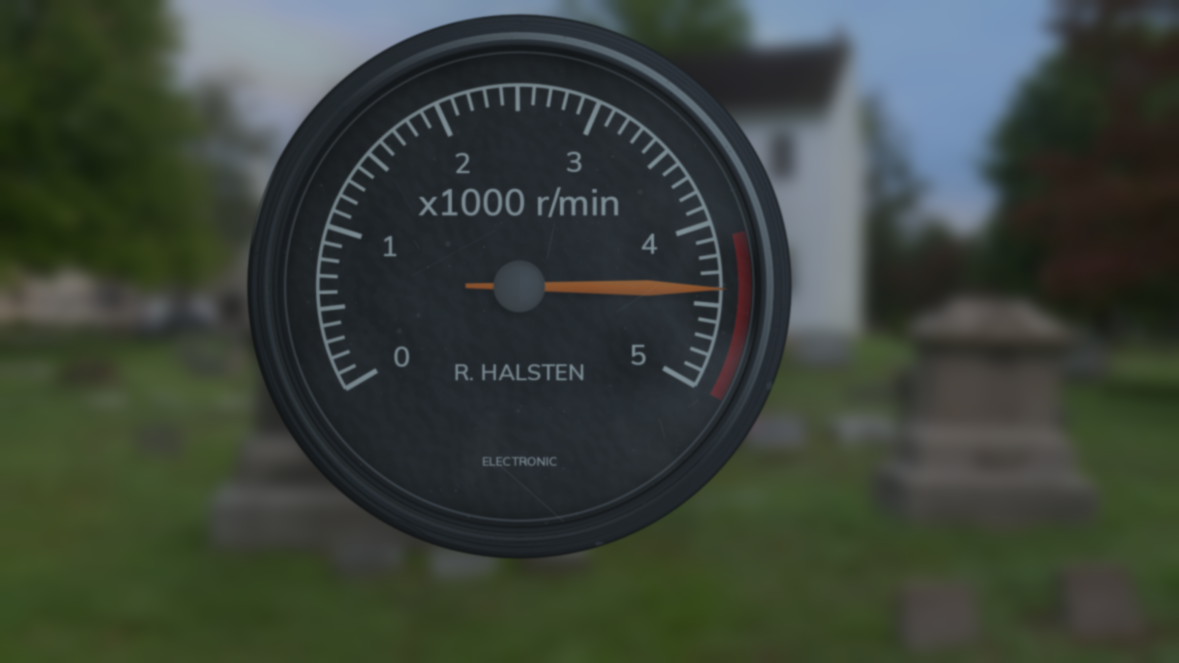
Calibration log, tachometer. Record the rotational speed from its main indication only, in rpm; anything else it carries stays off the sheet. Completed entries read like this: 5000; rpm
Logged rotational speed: 4400; rpm
